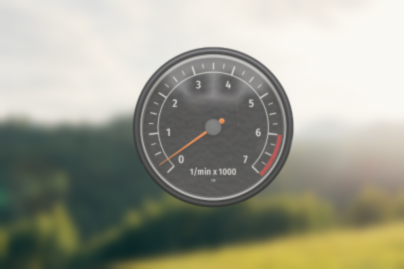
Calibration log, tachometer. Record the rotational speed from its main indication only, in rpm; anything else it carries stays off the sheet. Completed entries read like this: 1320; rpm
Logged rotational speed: 250; rpm
